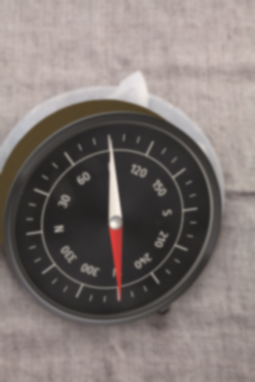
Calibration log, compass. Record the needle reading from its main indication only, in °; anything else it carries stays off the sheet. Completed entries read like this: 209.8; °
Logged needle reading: 270; °
